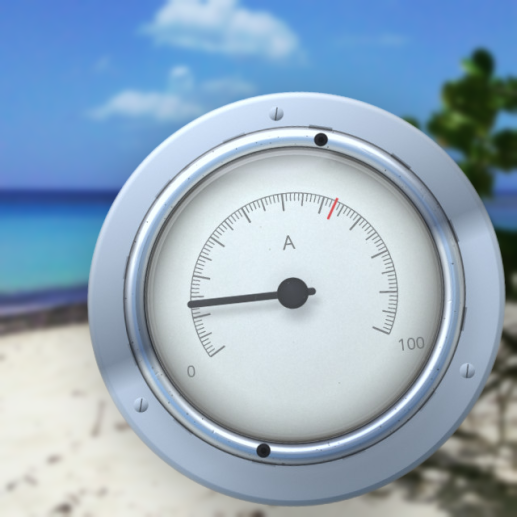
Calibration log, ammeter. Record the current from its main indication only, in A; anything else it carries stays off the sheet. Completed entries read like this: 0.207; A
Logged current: 13; A
